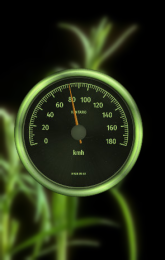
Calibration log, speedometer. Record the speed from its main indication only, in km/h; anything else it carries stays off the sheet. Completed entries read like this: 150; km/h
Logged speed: 80; km/h
